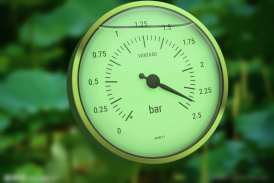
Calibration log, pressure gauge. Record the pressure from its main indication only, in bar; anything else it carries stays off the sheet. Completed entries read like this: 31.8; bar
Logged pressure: 2.4; bar
